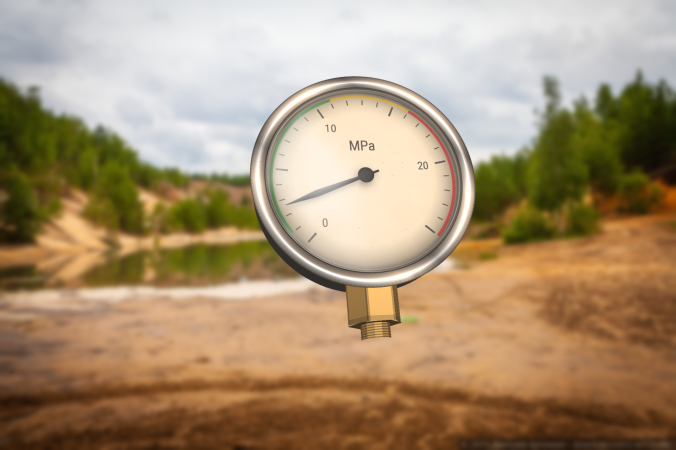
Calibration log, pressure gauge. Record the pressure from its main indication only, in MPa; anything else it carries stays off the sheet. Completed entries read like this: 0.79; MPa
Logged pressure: 2.5; MPa
